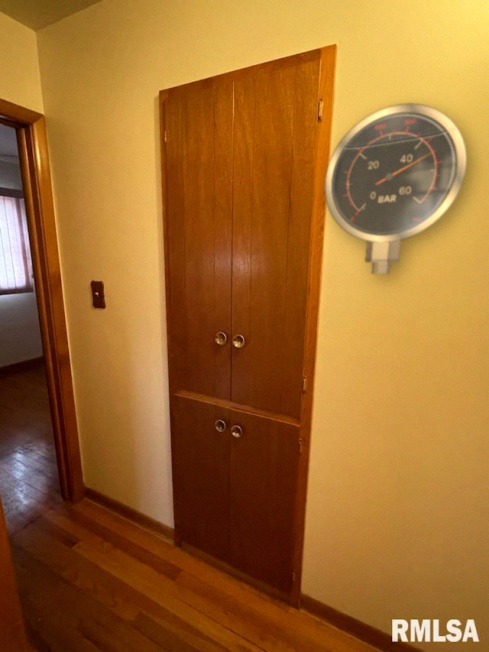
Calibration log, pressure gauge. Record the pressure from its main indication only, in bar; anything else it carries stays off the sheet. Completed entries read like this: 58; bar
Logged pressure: 45; bar
